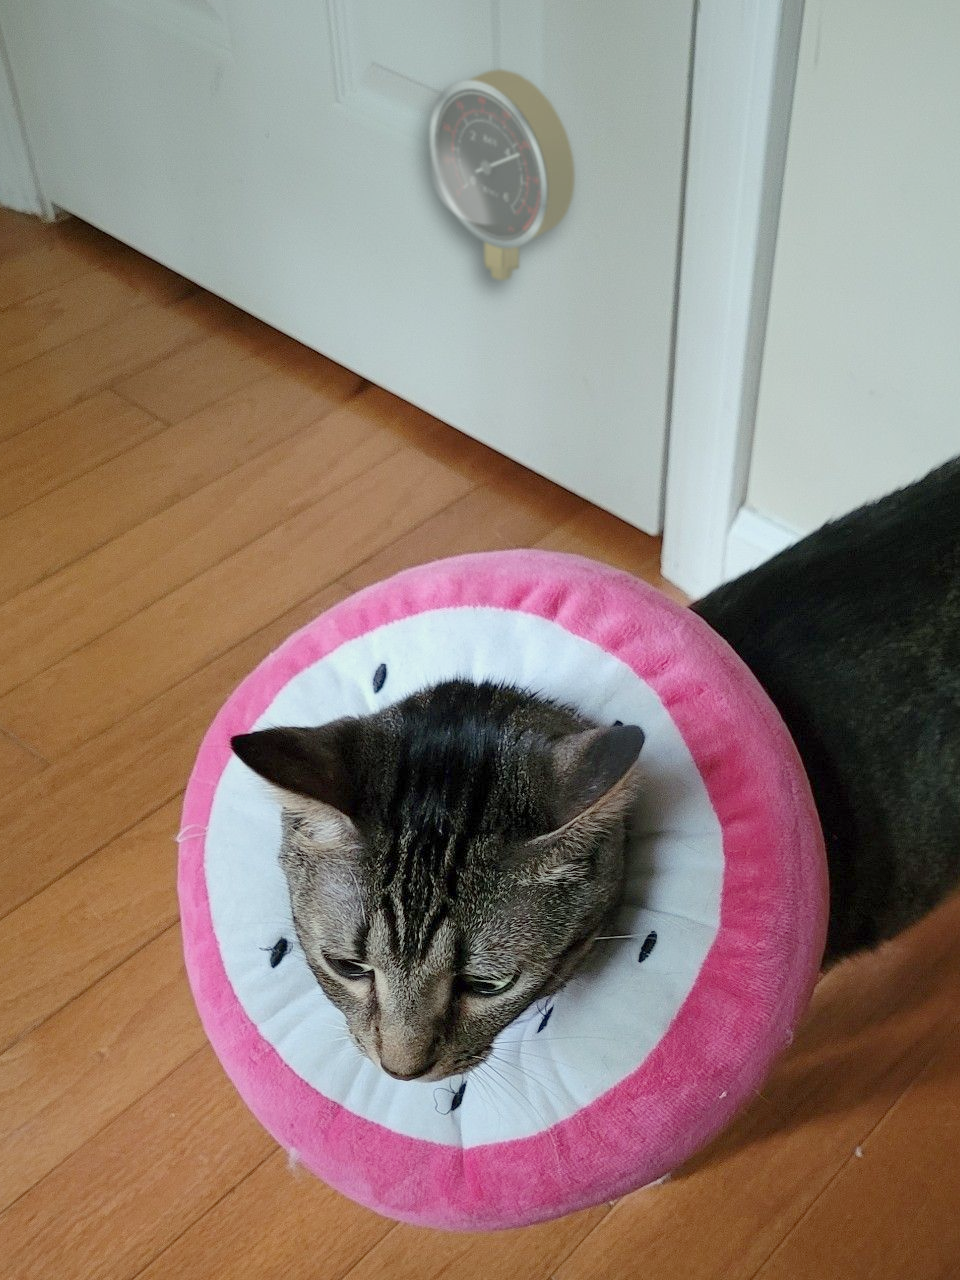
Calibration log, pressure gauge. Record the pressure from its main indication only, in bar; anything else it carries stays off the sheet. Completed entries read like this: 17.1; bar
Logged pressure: 4.25; bar
